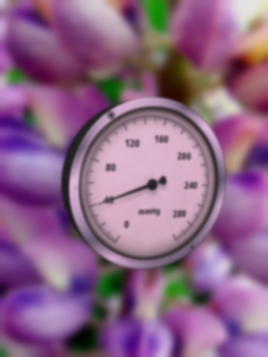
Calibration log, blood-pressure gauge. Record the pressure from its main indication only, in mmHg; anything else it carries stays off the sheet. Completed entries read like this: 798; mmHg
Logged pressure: 40; mmHg
